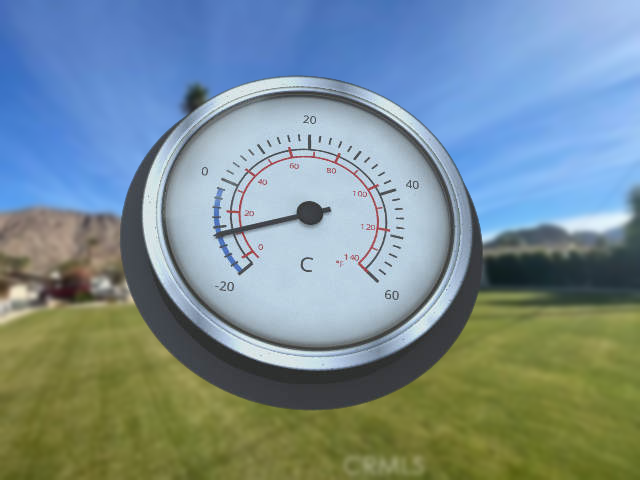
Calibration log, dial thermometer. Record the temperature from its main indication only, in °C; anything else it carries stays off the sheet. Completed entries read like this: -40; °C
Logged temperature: -12; °C
